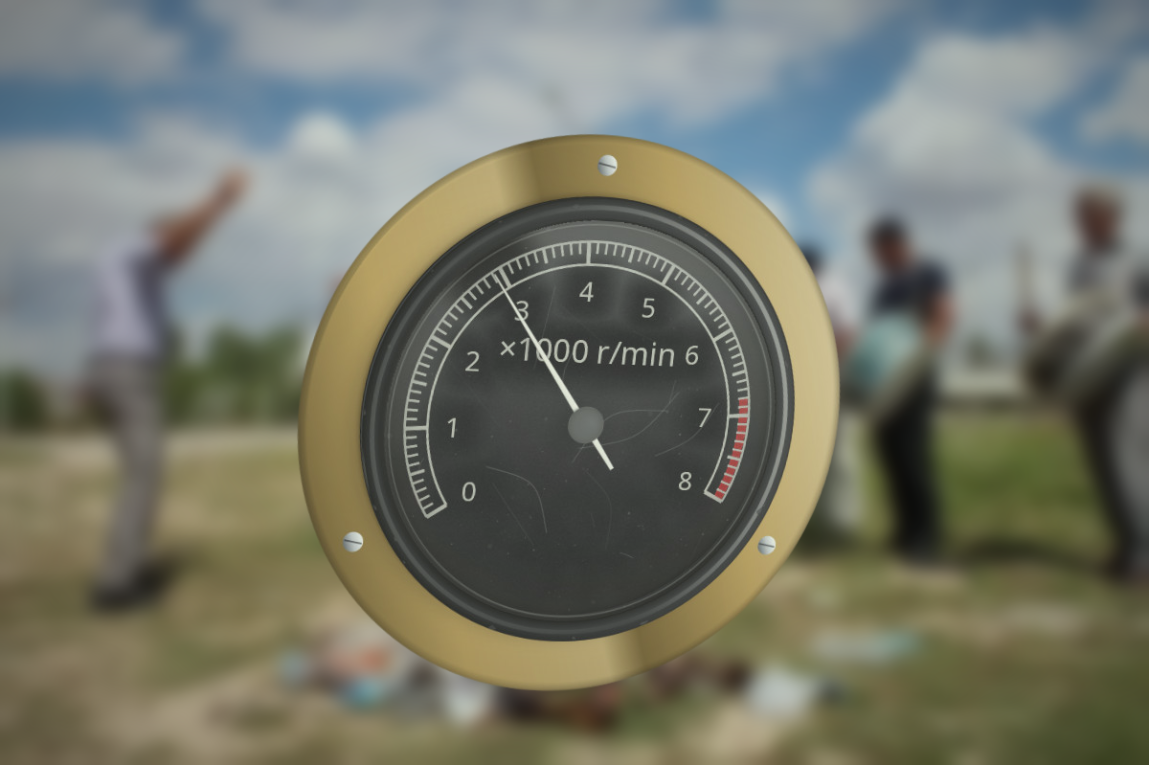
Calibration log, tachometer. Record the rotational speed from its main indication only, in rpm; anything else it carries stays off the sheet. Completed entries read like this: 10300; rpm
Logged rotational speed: 2900; rpm
